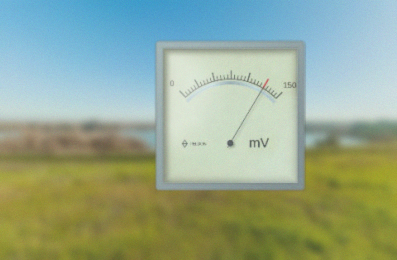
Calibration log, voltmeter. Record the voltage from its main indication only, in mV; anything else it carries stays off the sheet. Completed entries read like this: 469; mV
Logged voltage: 125; mV
